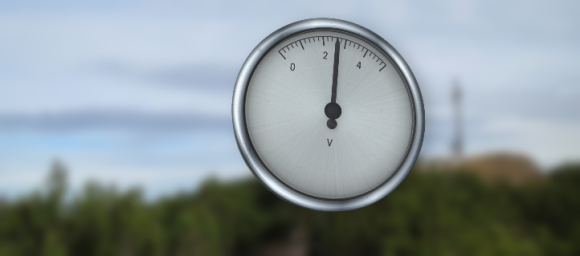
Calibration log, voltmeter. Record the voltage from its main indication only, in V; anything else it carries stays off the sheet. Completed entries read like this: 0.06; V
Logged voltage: 2.6; V
